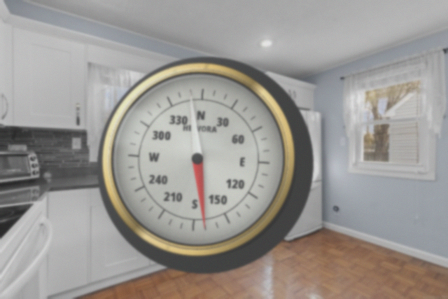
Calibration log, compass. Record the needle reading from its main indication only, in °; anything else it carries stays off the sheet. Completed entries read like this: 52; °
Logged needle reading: 170; °
